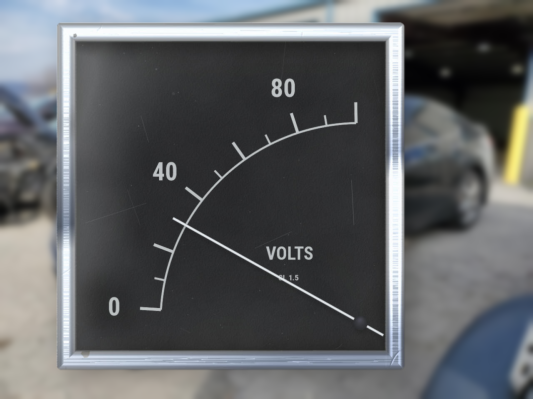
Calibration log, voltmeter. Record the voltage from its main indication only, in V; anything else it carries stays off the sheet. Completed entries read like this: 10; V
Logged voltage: 30; V
